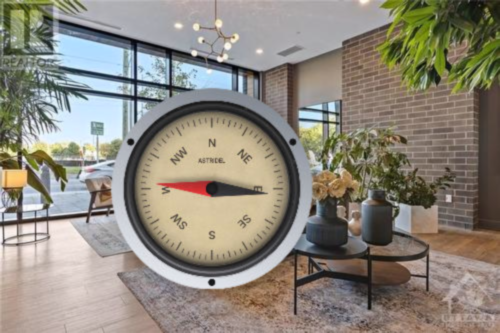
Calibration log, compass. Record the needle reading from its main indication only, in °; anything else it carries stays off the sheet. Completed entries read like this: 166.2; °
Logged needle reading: 275; °
